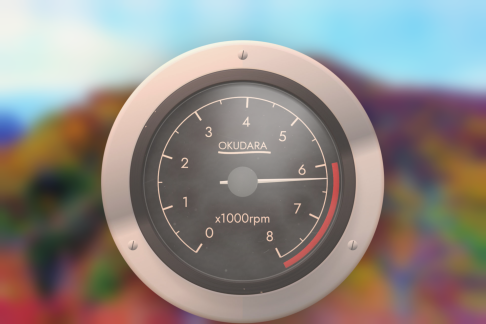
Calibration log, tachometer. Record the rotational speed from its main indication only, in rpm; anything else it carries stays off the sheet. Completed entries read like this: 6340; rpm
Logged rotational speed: 6250; rpm
